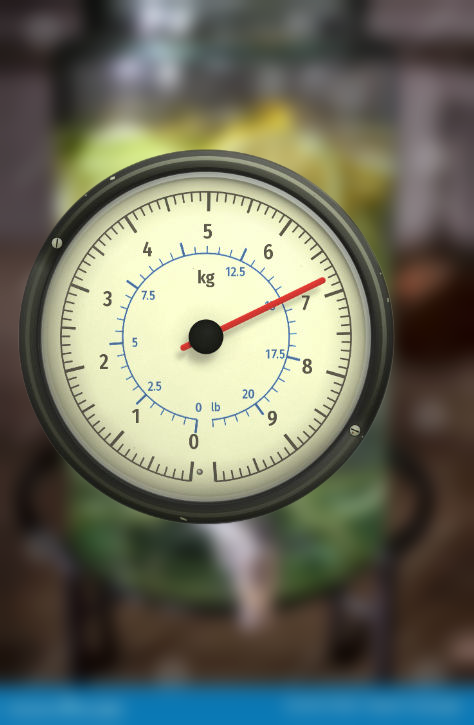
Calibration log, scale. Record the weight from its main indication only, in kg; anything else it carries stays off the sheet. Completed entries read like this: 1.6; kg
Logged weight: 6.8; kg
